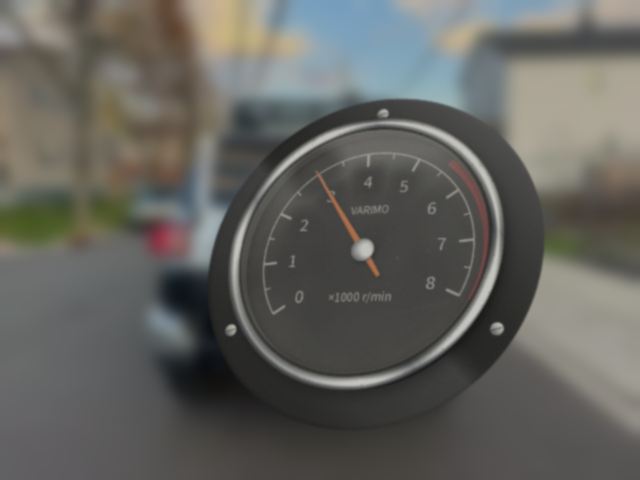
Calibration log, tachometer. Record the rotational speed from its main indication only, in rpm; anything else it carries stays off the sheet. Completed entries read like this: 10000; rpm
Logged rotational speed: 3000; rpm
